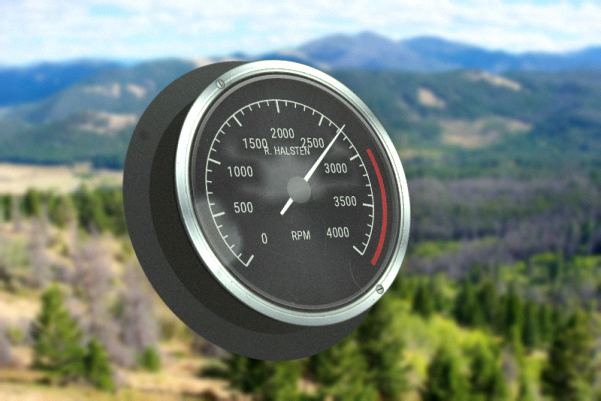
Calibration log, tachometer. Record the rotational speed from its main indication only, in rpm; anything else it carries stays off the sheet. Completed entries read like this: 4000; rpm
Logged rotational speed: 2700; rpm
